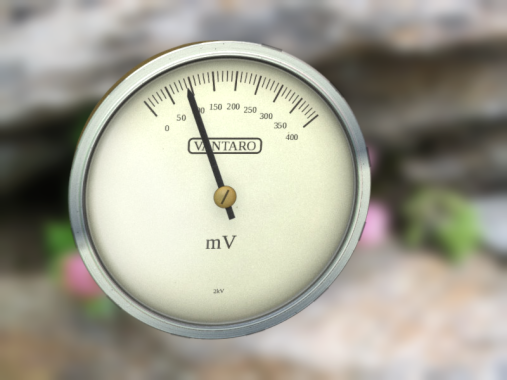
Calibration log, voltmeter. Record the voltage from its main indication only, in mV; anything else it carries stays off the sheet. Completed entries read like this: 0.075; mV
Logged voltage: 90; mV
